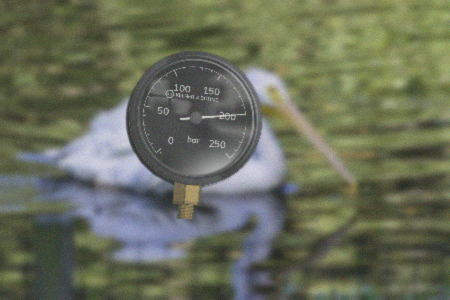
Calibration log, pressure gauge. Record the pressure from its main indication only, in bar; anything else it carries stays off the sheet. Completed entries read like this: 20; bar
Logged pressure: 200; bar
